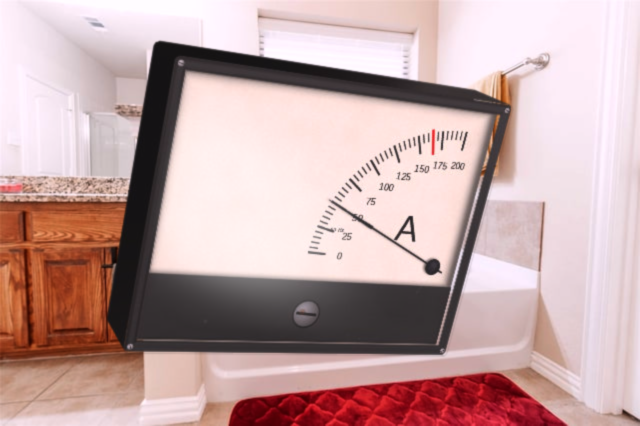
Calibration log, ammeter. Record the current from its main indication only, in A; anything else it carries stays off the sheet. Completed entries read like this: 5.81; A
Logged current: 50; A
